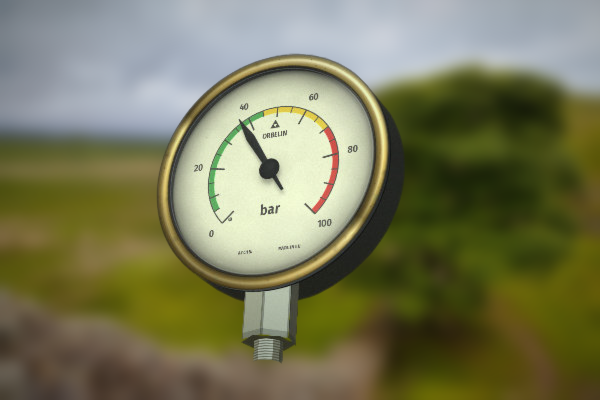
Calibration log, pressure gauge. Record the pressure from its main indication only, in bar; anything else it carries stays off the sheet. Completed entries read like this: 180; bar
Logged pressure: 37.5; bar
